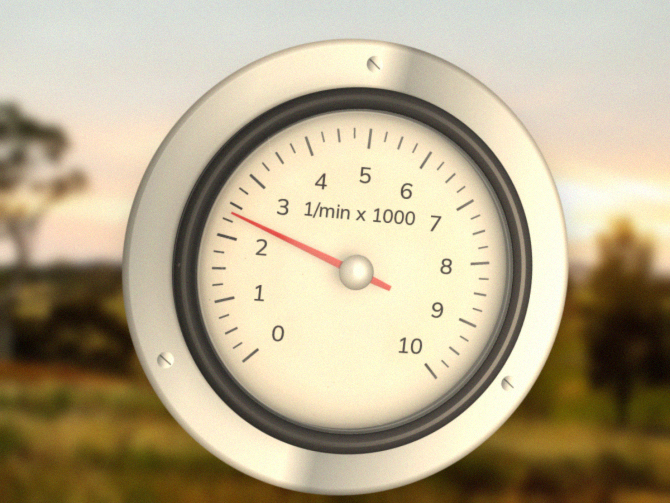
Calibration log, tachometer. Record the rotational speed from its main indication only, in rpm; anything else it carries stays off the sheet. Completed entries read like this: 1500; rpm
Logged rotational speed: 2375; rpm
